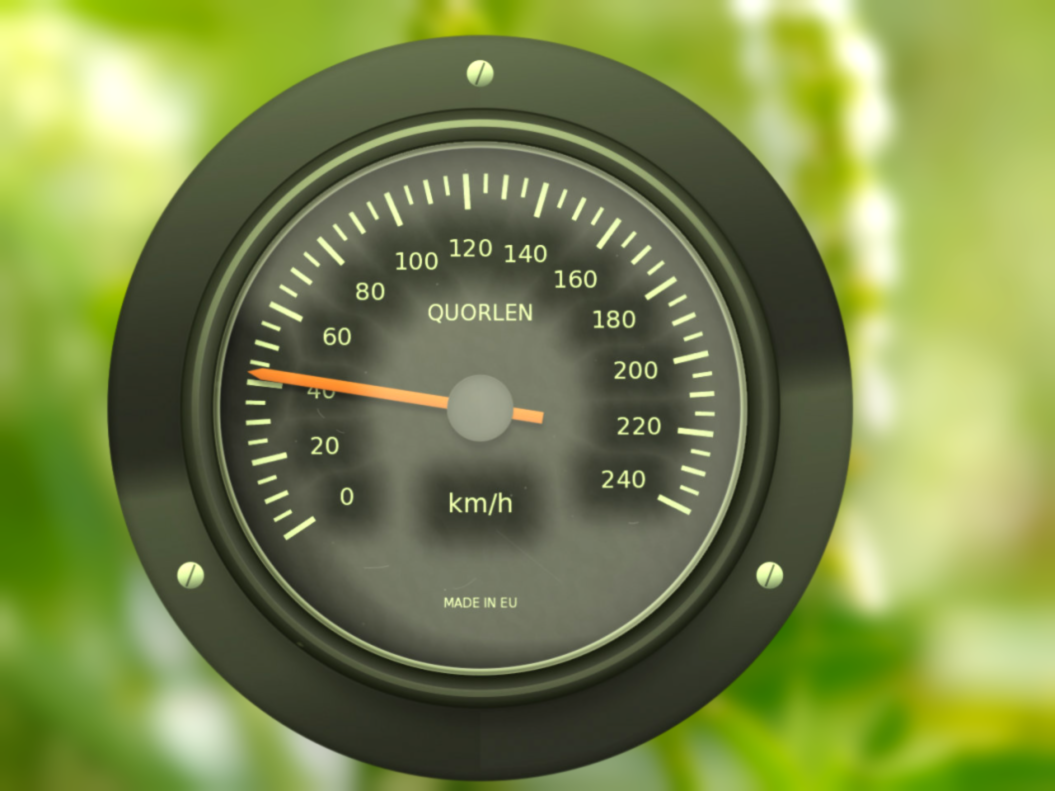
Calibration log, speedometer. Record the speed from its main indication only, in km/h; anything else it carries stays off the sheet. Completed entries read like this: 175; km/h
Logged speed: 42.5; km/h
